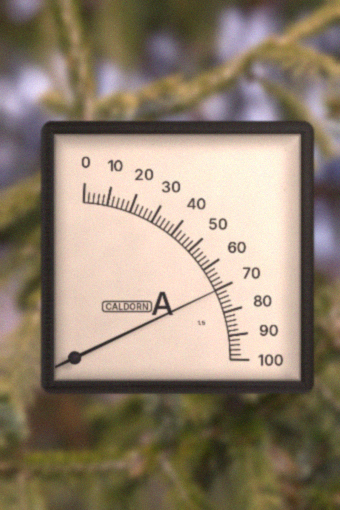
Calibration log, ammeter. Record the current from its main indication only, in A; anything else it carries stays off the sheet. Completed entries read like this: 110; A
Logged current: 70; A
